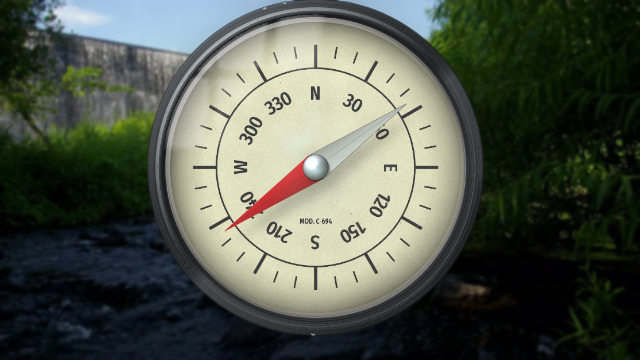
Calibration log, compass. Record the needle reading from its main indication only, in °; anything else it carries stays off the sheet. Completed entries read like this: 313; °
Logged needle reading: 235; °
